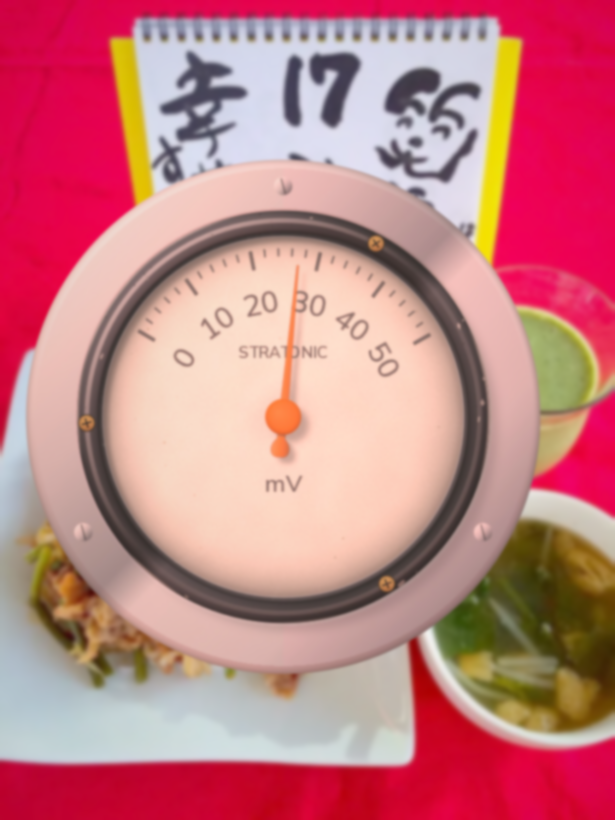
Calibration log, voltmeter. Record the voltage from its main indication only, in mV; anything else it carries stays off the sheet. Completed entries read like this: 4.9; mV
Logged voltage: 27; mV
